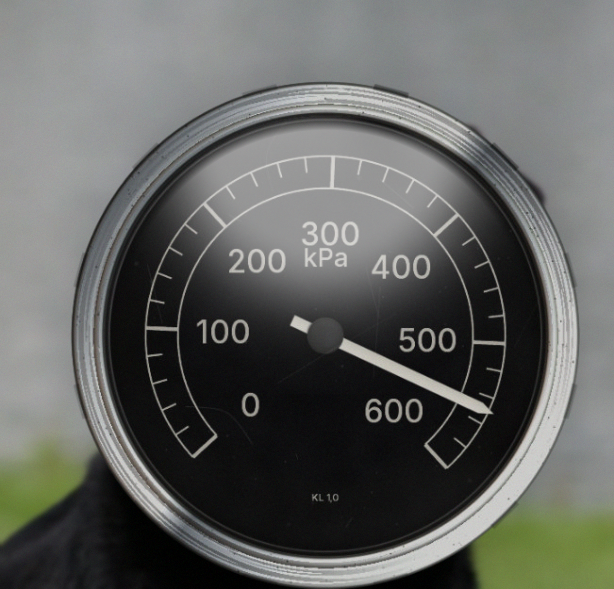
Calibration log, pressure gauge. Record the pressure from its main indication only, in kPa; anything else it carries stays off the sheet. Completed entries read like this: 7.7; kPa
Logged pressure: 550; kPa
